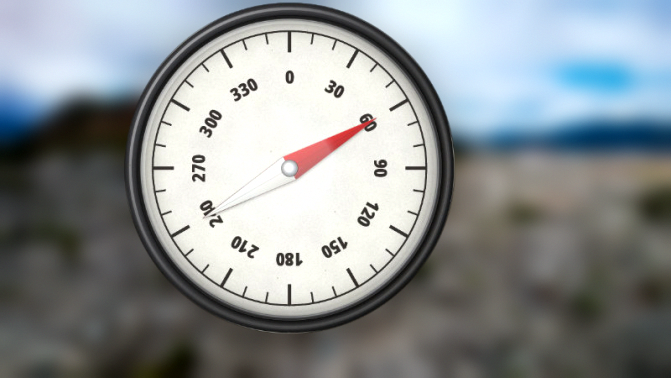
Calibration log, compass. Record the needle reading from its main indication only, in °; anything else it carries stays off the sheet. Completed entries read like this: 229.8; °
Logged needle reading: 60; °
